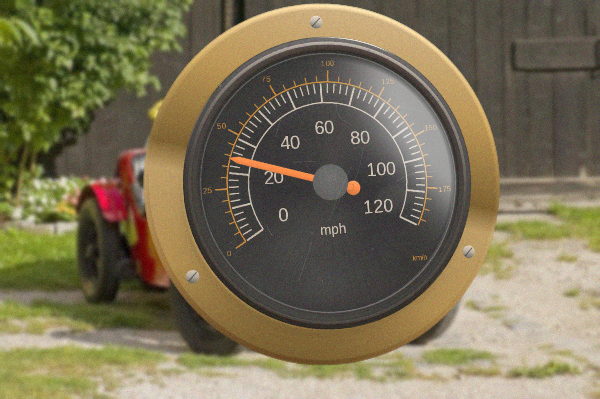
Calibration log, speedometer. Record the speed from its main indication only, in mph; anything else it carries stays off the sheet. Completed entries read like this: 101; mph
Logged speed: 24; mph
